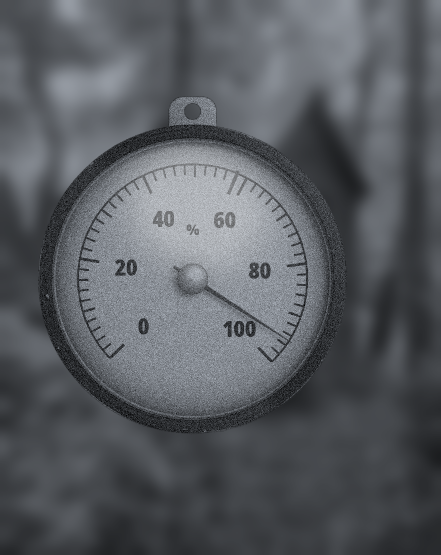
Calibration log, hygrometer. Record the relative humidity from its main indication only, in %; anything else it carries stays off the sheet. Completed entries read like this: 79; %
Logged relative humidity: 95; %
